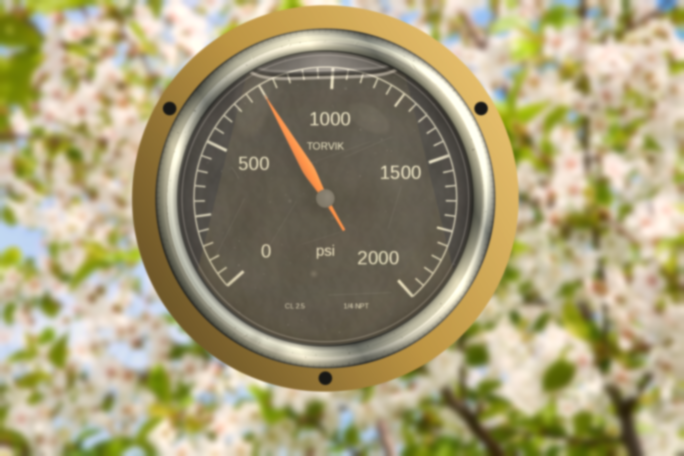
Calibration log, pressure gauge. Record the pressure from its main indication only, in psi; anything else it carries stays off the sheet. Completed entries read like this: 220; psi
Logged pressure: 750; psi
